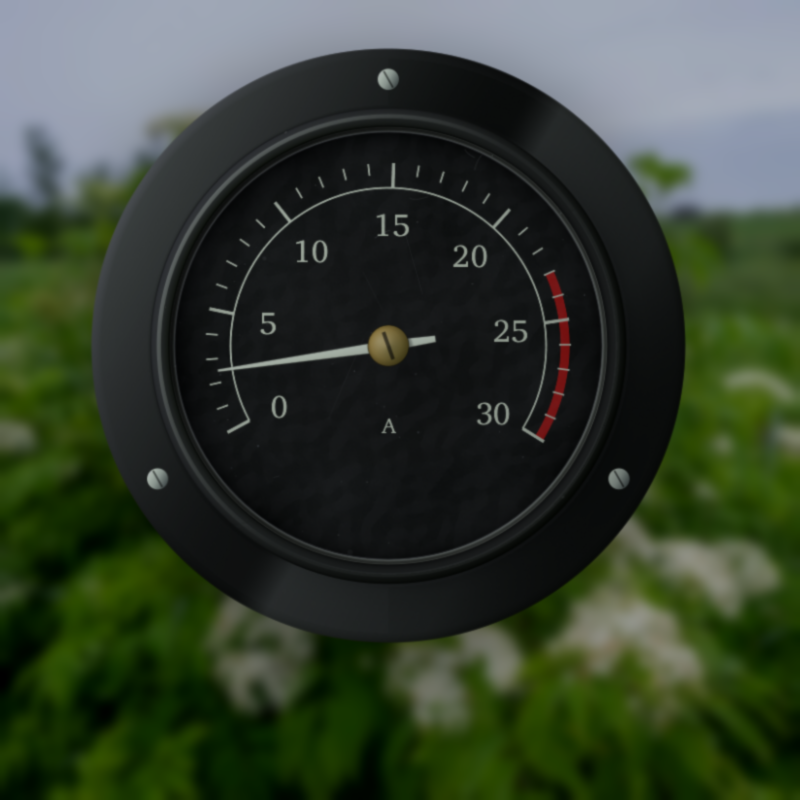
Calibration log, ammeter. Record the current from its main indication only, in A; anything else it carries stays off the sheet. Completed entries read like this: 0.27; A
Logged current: 2.5; A
